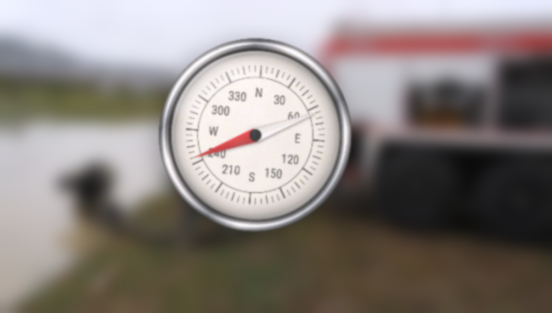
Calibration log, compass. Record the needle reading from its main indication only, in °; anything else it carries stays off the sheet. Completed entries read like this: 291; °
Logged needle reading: 245; °
